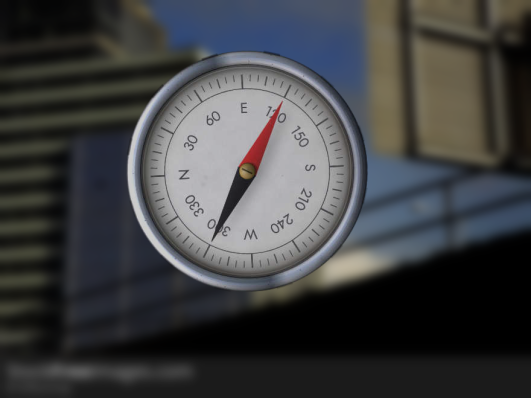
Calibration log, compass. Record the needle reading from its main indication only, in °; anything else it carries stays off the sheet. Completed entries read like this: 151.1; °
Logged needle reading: 120; °
